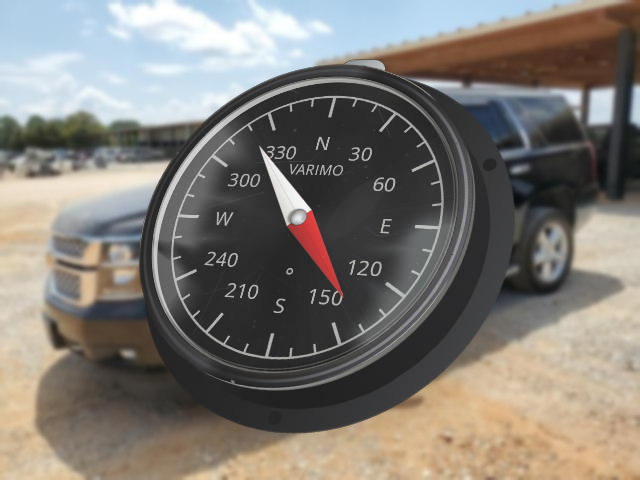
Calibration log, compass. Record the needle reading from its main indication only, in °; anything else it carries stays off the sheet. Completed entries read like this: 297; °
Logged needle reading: 140; °
